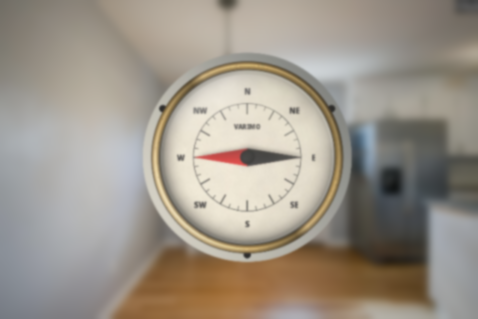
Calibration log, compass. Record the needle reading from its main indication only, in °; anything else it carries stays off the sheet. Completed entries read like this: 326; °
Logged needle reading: 270; °
